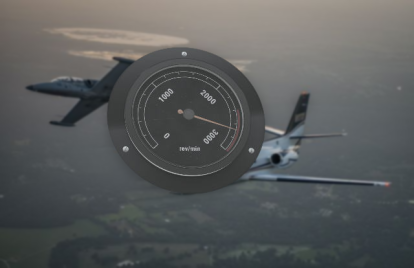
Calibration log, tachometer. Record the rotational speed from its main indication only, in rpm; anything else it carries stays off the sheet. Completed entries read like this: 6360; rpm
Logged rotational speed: 2700; rpm
